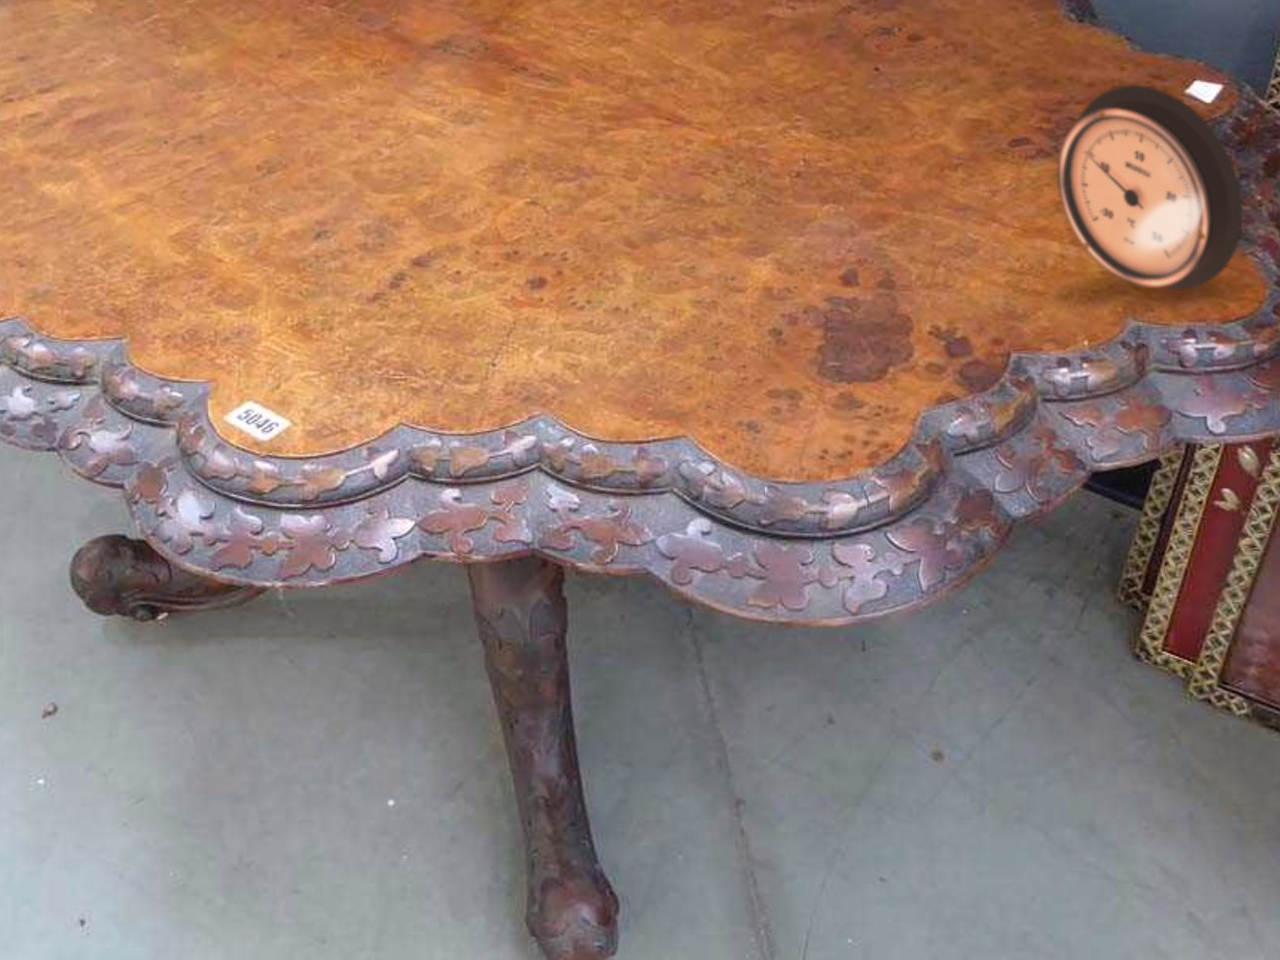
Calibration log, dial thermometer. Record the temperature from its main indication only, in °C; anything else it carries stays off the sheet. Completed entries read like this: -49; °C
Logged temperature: -10; °C
